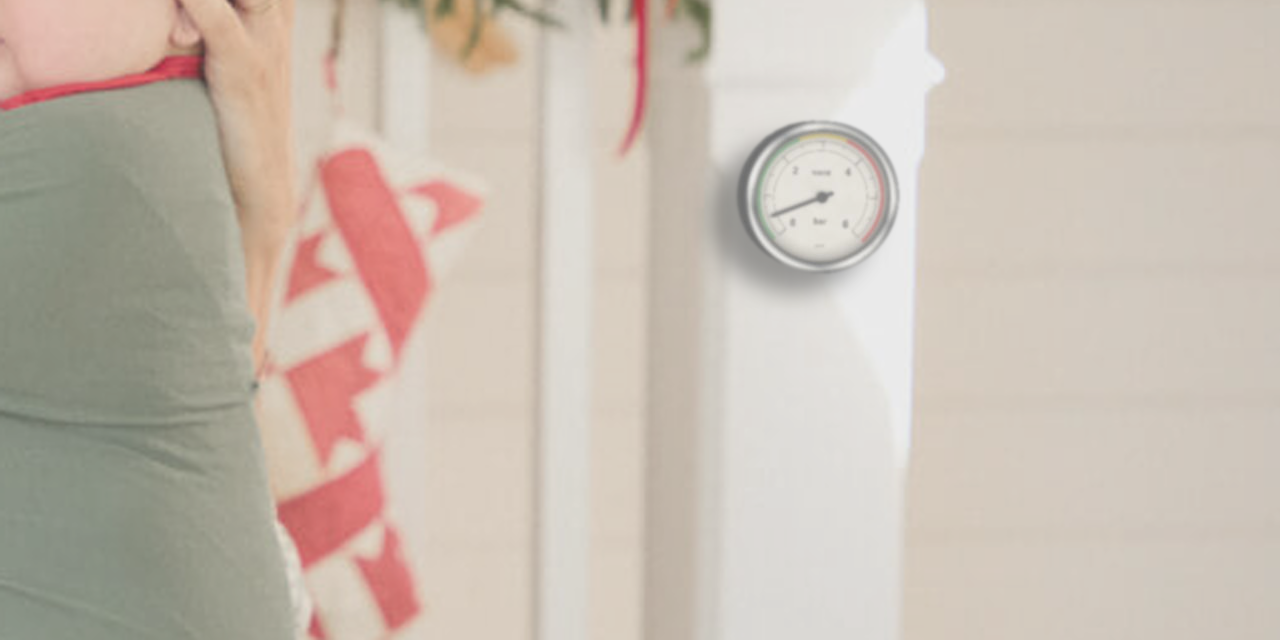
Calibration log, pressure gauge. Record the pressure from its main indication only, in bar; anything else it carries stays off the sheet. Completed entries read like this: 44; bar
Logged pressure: 0.5; bar
